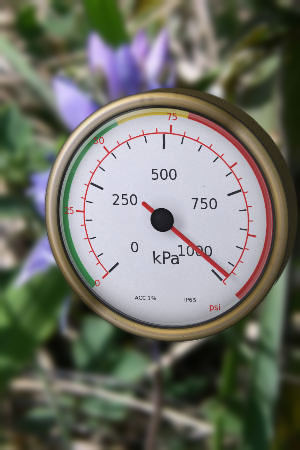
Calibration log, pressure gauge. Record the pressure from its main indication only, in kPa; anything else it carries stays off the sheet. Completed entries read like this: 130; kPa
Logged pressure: 975; kPa
